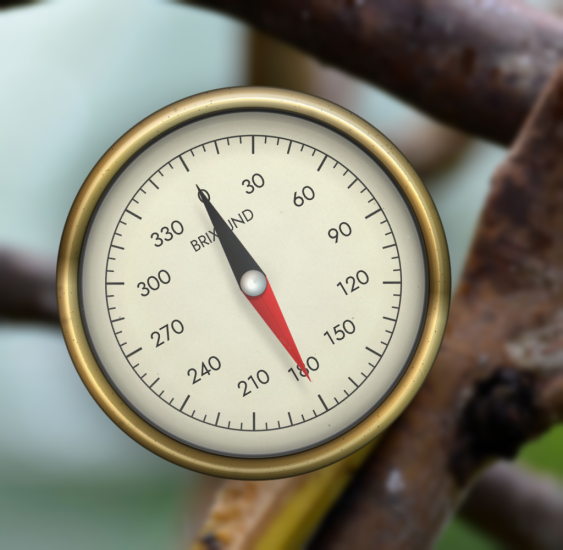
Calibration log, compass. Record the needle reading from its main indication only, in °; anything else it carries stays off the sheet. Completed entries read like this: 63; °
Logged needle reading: 180; °
